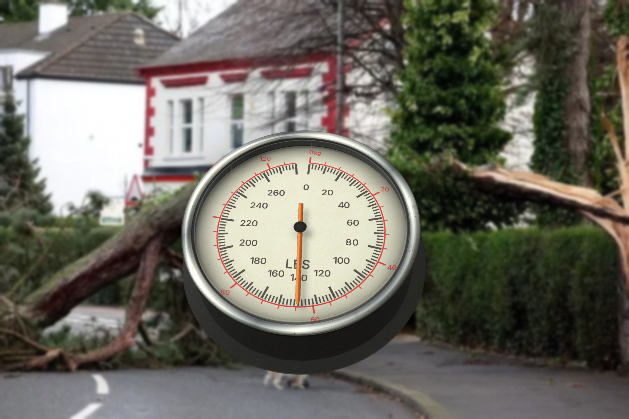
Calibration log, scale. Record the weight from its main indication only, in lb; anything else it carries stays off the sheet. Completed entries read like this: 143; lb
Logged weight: 140; lb
